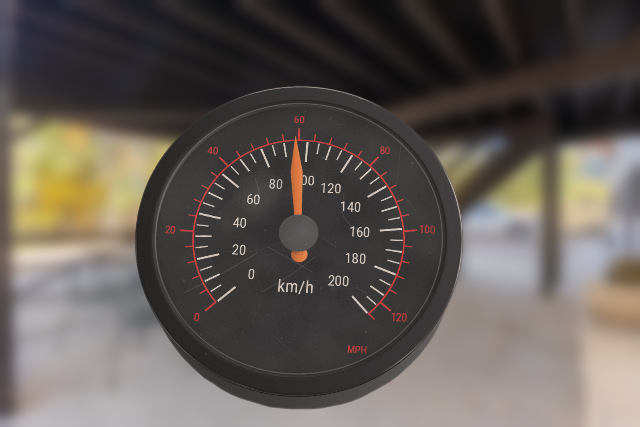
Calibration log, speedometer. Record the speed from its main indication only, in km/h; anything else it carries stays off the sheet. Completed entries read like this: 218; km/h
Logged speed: 95; km/h
